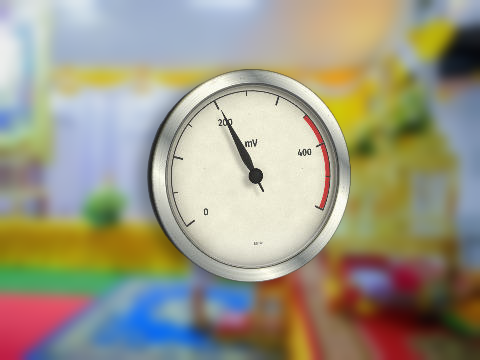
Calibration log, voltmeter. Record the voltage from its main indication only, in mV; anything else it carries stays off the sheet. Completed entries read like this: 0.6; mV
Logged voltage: 200; mV
